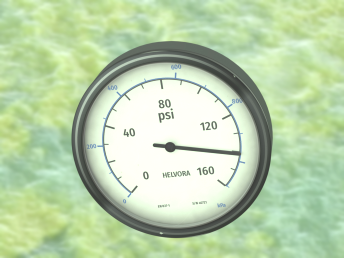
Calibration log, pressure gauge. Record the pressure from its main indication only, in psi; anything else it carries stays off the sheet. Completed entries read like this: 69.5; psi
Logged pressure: 140; psi
